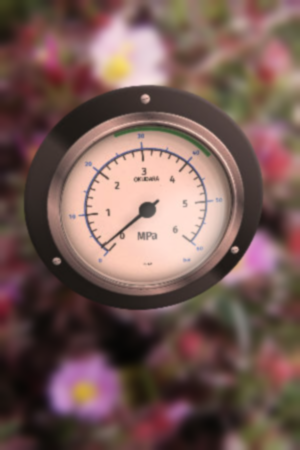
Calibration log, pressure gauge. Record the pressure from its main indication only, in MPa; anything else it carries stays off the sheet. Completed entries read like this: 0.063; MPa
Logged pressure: 0.2; MPa
